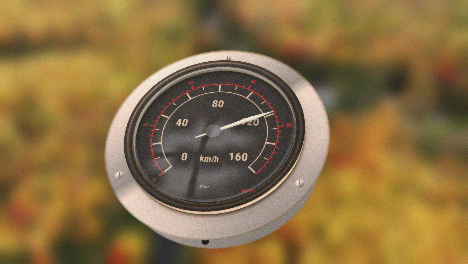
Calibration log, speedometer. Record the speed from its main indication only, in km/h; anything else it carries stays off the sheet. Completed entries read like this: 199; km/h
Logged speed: 120; km/h
